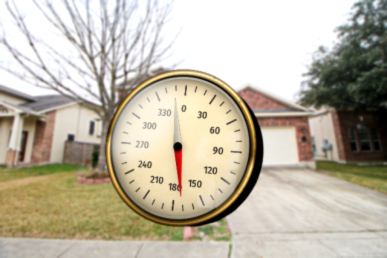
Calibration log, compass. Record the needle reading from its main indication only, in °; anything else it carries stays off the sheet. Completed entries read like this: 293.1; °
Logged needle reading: 170; °
